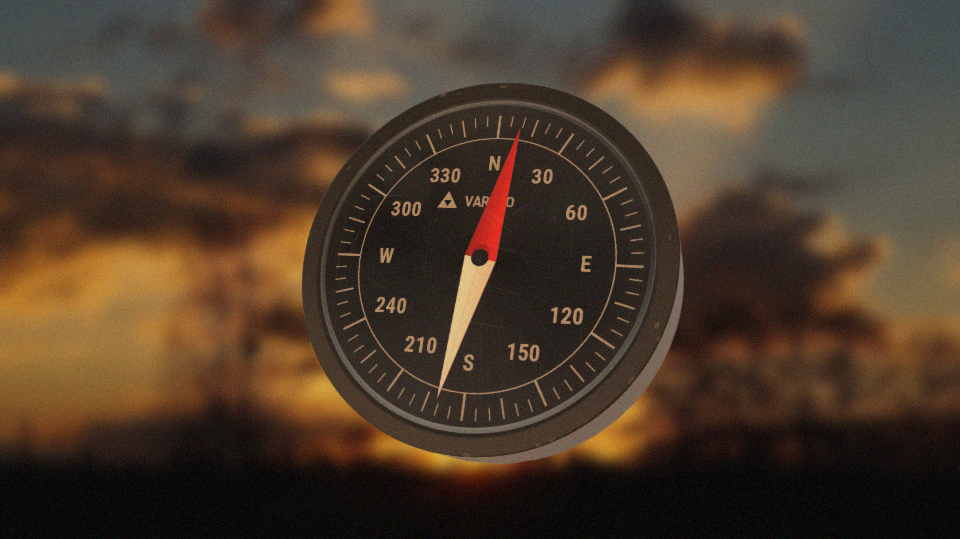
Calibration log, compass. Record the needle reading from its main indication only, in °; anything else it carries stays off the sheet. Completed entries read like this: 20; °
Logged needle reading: 10; °
